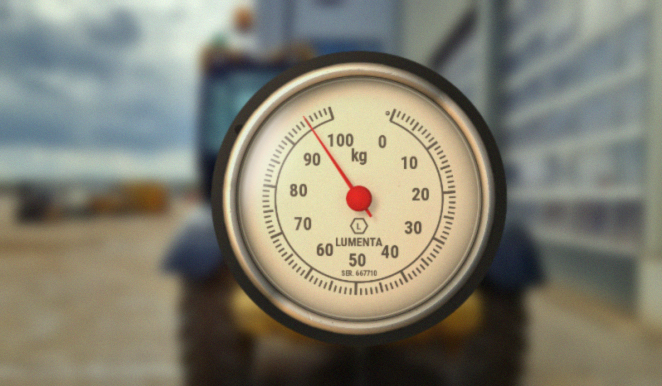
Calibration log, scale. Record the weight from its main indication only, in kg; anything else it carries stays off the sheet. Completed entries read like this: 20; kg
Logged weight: 95; kg
